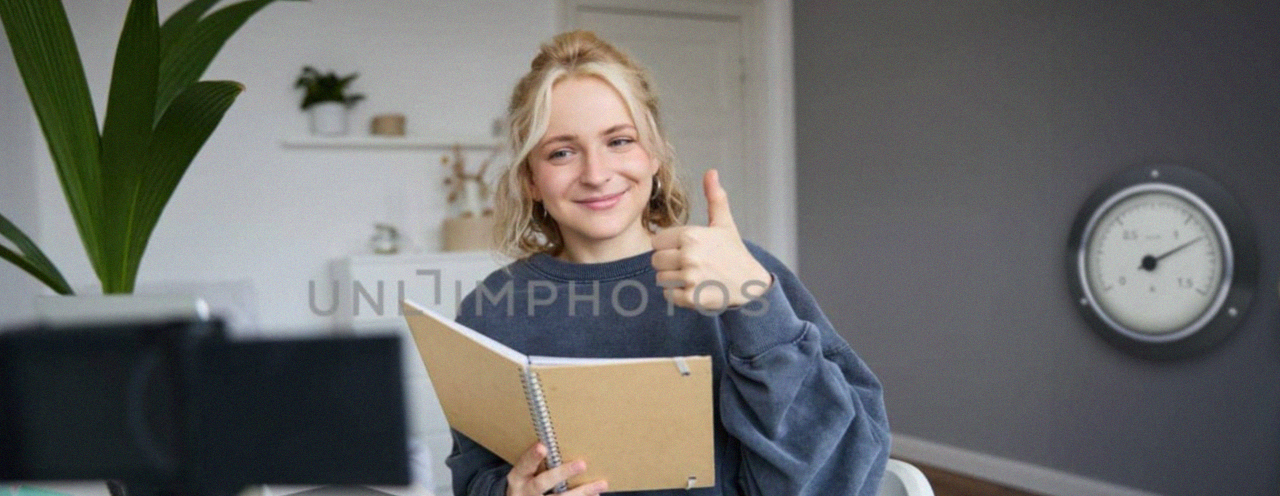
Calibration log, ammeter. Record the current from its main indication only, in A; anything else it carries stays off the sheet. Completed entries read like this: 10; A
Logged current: 1.15; A
